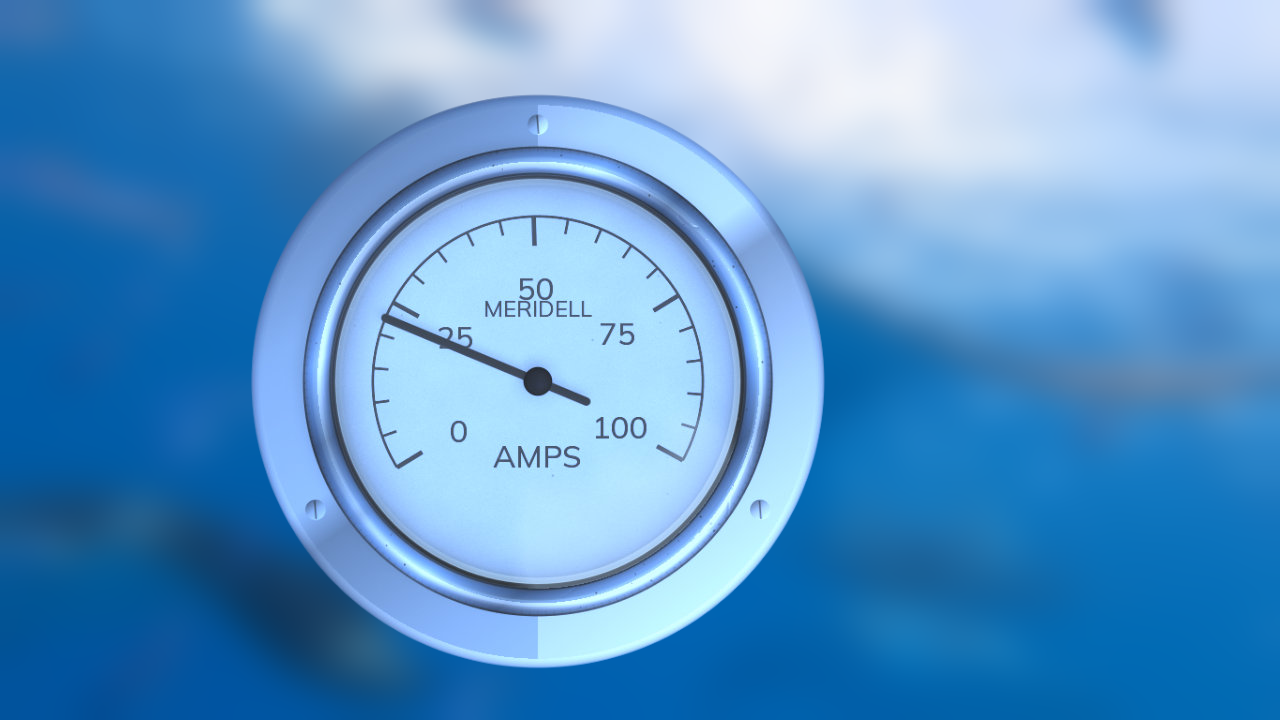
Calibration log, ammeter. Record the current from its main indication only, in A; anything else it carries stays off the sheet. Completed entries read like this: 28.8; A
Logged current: 22.5; A
